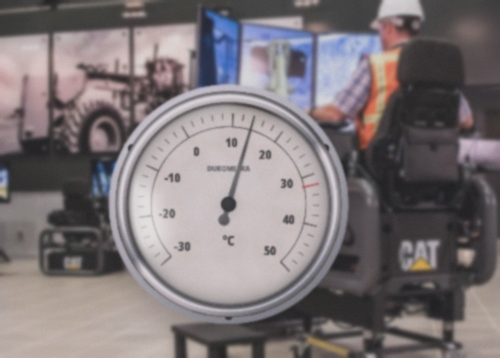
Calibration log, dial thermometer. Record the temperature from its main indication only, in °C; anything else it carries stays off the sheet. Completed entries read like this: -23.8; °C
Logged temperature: 14; °C
